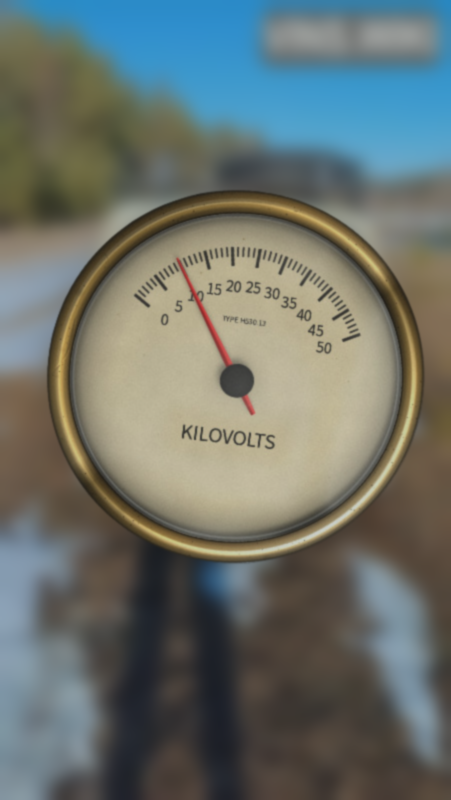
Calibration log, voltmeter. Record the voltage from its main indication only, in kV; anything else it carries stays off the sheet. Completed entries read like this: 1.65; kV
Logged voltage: 10; kV
